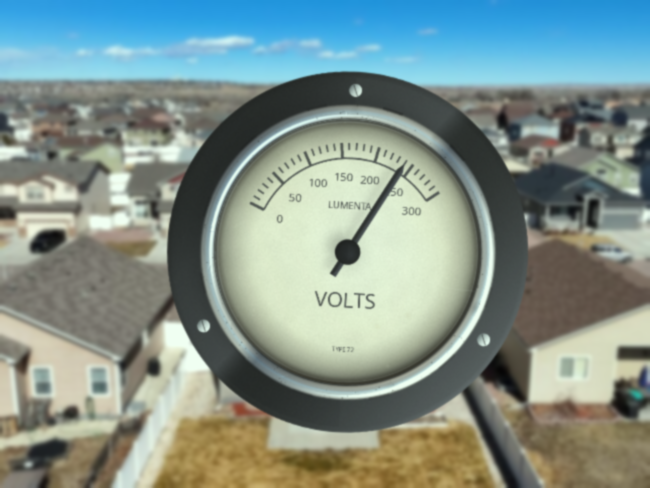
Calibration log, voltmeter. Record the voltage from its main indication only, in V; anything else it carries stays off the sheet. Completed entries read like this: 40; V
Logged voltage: 240; V
